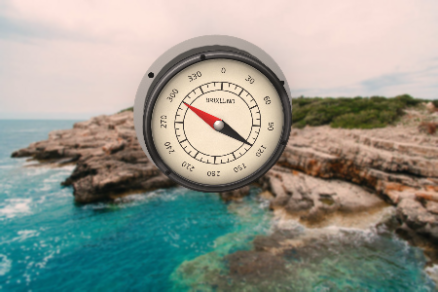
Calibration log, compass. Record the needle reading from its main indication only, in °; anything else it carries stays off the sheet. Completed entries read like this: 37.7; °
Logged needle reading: 300; °
